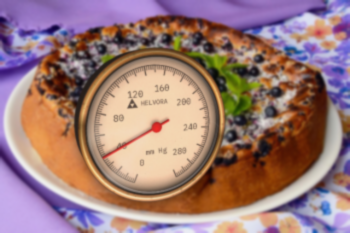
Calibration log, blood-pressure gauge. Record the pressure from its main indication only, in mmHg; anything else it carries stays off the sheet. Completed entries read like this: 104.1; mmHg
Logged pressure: 40; mmHg
